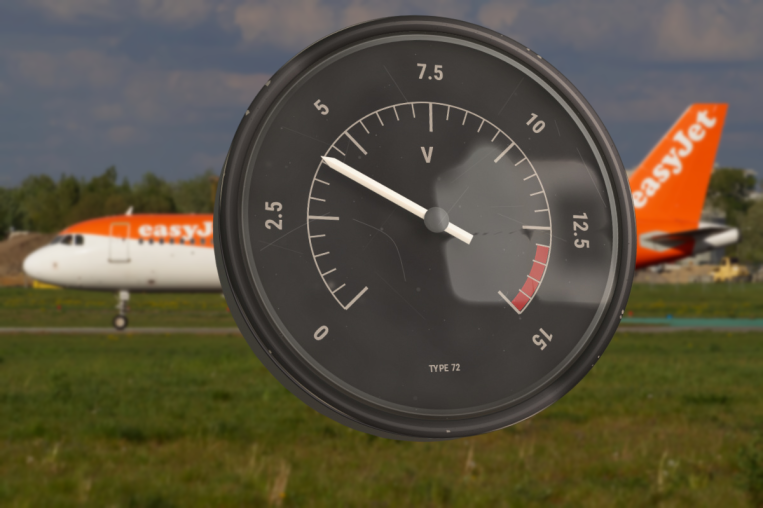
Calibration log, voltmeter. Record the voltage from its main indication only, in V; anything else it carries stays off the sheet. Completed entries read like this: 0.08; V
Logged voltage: 4; V
